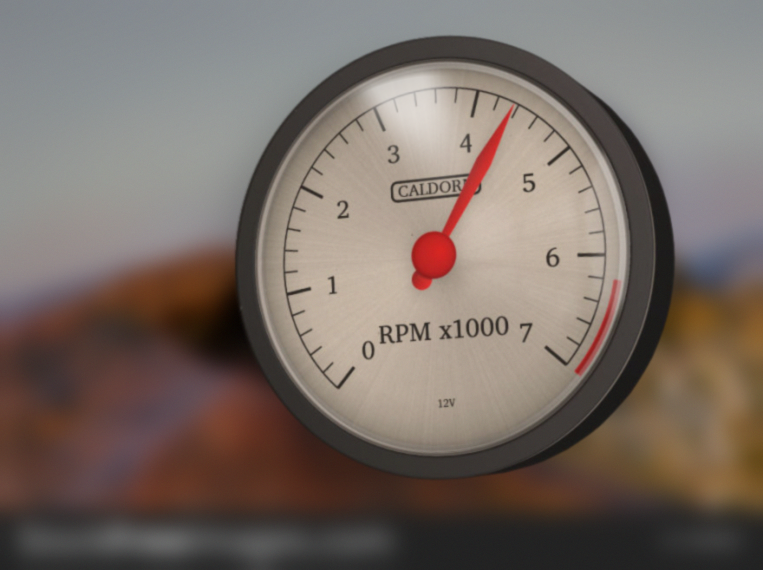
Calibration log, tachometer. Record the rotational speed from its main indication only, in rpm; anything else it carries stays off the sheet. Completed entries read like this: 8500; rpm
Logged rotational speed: 4400; rpm
